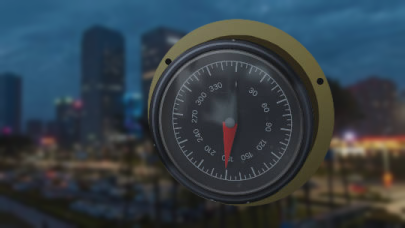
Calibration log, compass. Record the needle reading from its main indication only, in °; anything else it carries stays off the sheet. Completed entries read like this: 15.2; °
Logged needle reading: 180; °
